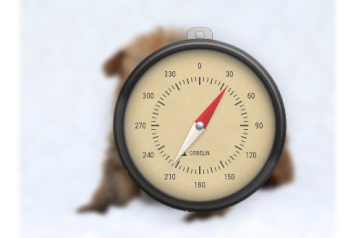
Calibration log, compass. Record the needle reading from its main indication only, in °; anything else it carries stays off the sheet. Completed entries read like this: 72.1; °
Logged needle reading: 35; °
